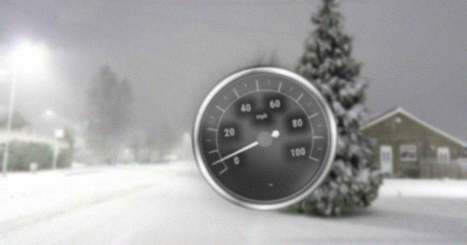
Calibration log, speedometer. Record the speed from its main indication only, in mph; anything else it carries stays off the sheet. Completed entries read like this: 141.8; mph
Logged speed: 5; mph
